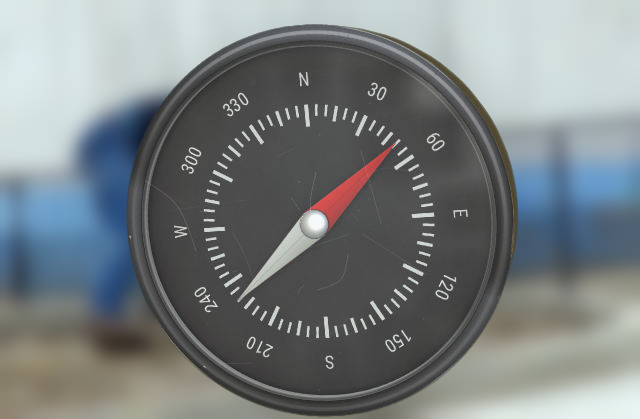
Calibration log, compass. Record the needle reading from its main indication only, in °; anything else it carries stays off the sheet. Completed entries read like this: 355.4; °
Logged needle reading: 50; °
